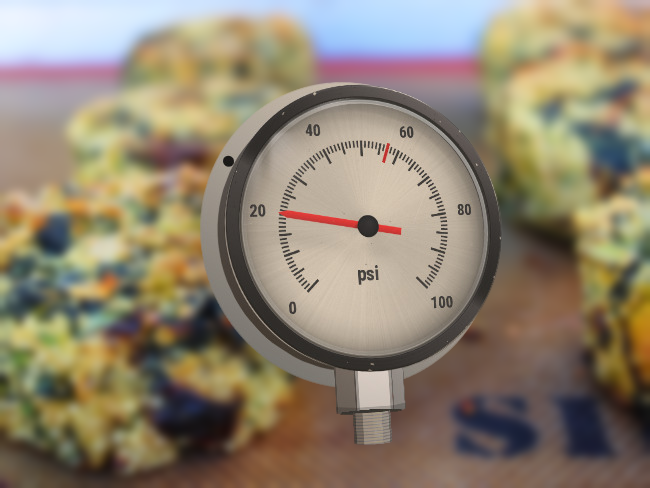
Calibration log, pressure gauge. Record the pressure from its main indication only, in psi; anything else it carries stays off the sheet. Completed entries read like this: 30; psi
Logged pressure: 20; psi
